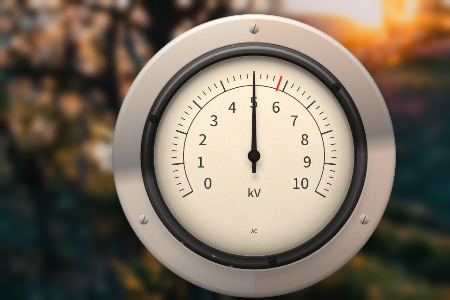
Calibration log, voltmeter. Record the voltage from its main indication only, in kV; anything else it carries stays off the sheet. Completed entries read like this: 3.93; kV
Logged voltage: 5; kV
